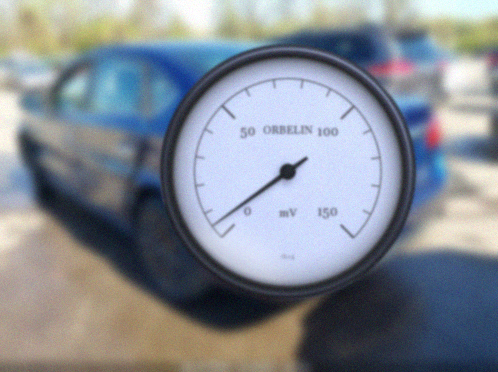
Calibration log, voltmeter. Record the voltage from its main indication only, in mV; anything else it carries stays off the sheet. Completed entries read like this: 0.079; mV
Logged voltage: 5; mV
